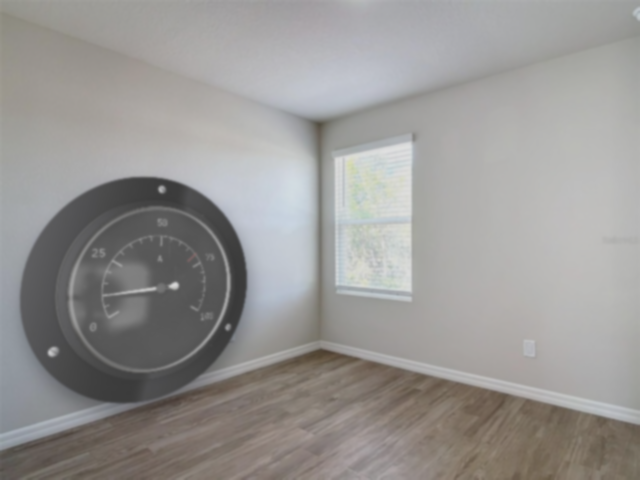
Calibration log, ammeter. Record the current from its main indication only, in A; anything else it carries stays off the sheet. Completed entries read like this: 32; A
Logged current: 10; A
